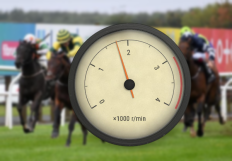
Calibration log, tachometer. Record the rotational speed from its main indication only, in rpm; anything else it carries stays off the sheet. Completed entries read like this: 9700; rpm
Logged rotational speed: 1750; rpm
